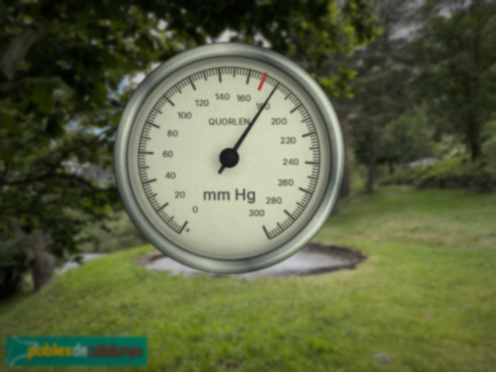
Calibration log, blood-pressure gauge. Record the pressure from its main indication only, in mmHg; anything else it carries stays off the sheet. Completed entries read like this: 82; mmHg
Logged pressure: 180; mmHg
